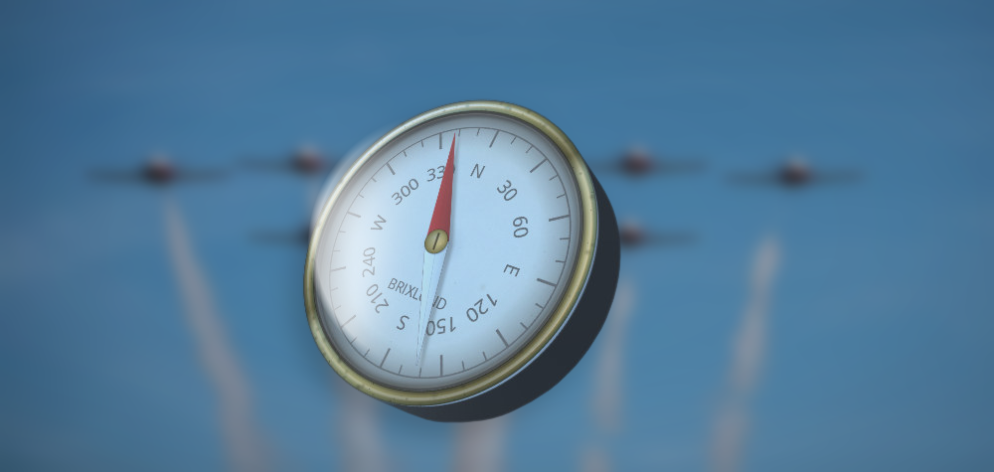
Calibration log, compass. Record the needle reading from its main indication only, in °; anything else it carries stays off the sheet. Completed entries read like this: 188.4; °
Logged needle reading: 340; °
